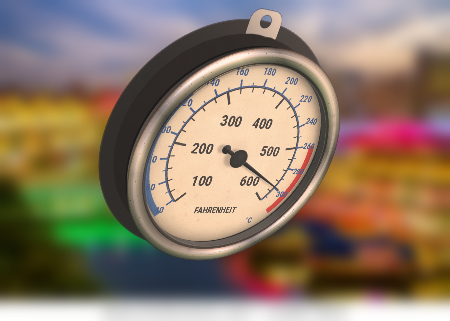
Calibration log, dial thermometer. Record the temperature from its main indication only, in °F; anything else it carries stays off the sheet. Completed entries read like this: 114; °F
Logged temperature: 570; °F
